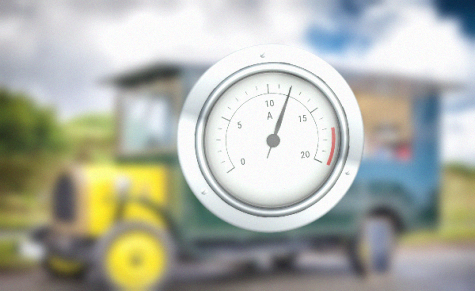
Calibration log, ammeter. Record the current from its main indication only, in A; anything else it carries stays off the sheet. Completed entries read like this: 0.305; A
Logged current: 12; A
